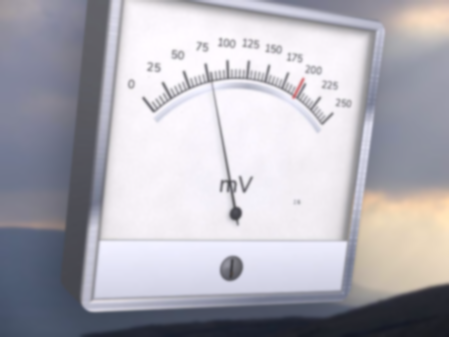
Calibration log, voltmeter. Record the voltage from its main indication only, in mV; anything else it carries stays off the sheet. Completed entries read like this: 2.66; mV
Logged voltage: 75; mV
